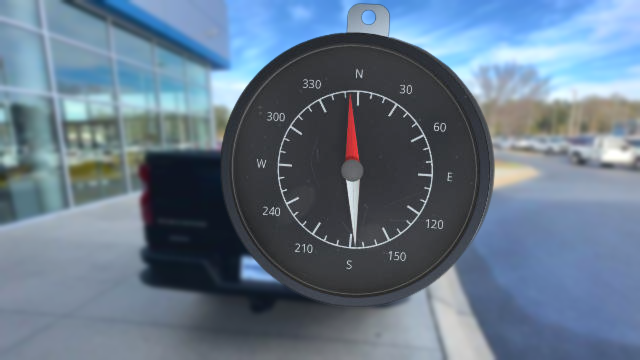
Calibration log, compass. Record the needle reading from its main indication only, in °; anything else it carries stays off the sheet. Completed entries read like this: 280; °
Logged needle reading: 355; °
